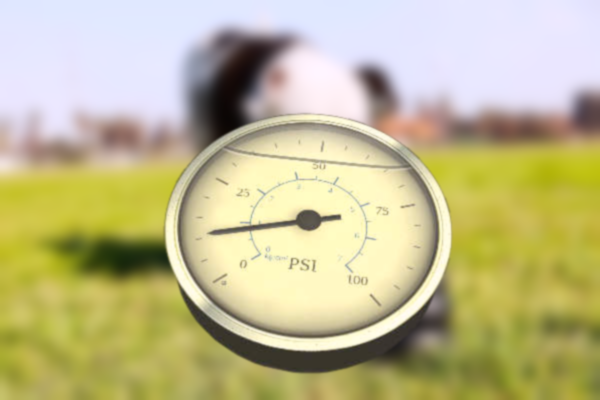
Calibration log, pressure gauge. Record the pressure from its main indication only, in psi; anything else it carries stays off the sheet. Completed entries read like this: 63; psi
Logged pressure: 10; psi
